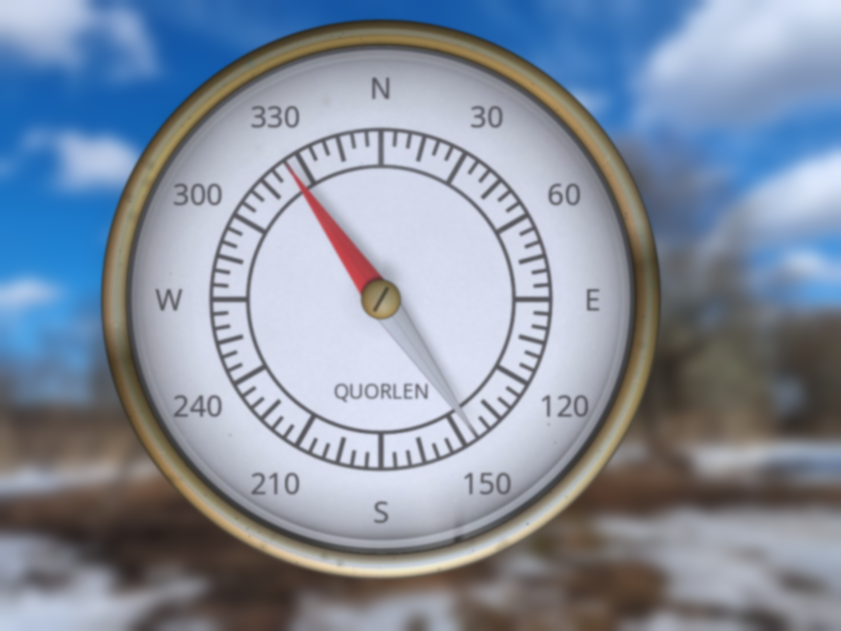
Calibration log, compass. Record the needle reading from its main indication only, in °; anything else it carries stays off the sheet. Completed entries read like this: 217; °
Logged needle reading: 325; °
